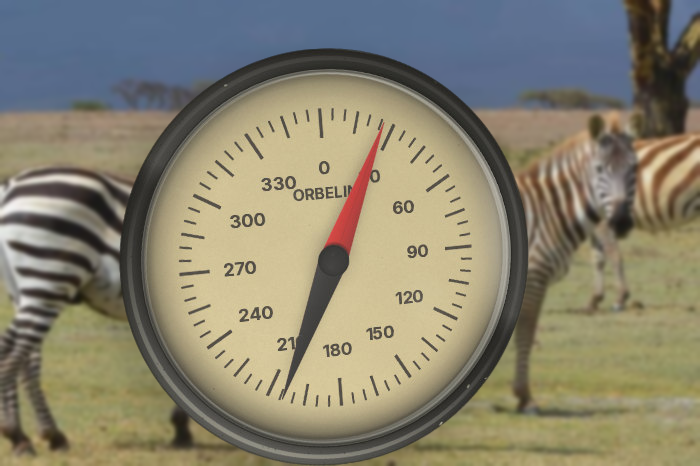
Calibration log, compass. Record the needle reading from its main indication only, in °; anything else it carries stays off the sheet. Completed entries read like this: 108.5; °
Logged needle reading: 25; °
